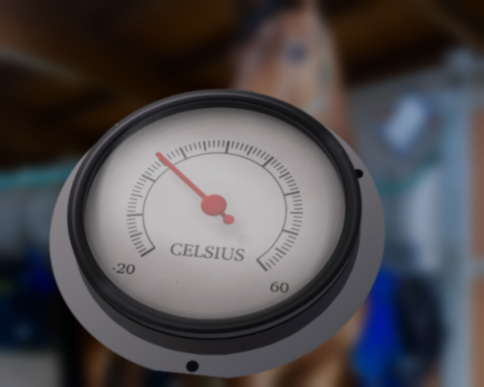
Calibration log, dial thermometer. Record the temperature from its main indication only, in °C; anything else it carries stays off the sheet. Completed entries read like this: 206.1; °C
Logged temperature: 5; °C
